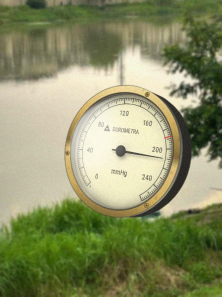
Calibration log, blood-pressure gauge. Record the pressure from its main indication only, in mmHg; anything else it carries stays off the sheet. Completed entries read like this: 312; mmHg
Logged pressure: 210; mmHg
